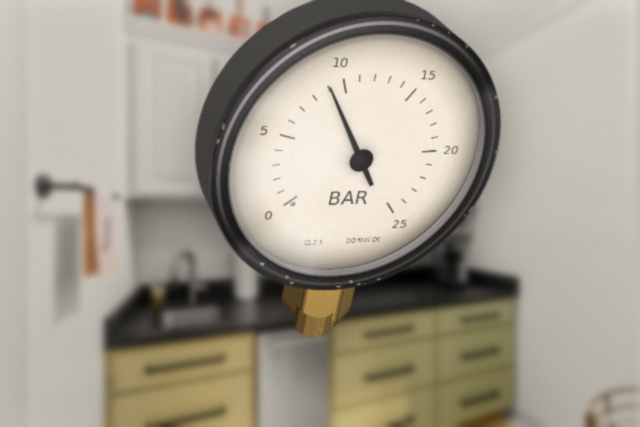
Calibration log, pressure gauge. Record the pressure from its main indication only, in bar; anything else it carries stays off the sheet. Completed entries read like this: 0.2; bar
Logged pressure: 9; bar
